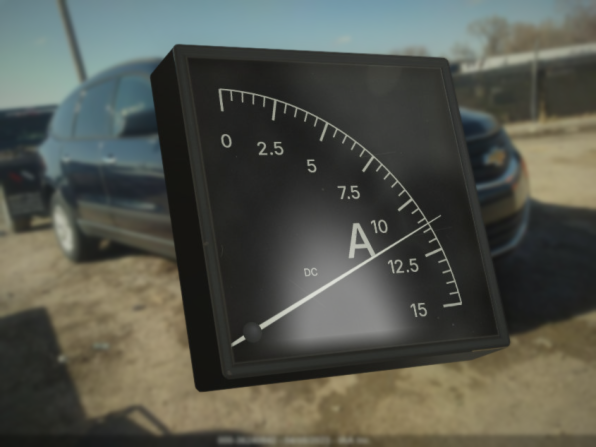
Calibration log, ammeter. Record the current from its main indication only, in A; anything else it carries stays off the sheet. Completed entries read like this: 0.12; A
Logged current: 11.25; A
